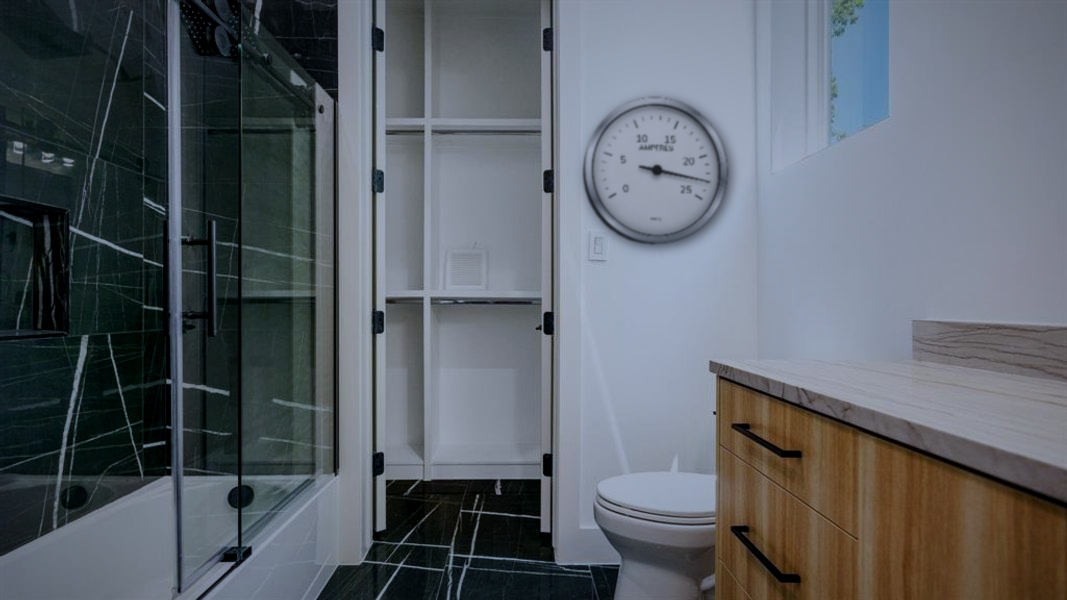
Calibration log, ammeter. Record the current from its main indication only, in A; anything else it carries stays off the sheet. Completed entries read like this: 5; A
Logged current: 23; A
